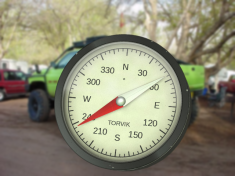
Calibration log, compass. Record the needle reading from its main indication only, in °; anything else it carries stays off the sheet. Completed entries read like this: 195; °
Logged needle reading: 235; °
